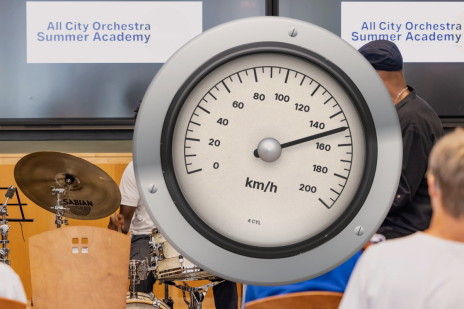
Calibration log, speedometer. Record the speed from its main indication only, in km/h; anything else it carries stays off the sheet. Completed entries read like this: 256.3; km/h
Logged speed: 150; km/h
